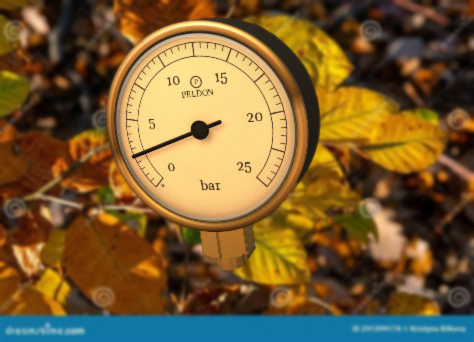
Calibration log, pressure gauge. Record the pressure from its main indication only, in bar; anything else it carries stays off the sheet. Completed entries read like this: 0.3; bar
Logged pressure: 2.5; bar
